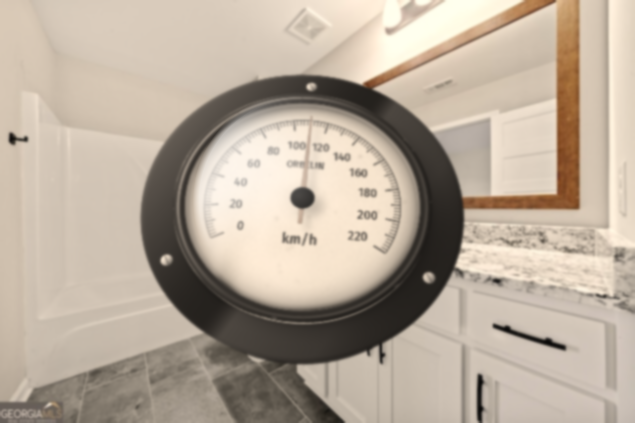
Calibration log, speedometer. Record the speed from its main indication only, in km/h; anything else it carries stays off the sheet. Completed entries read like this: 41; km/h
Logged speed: 110; km/h
